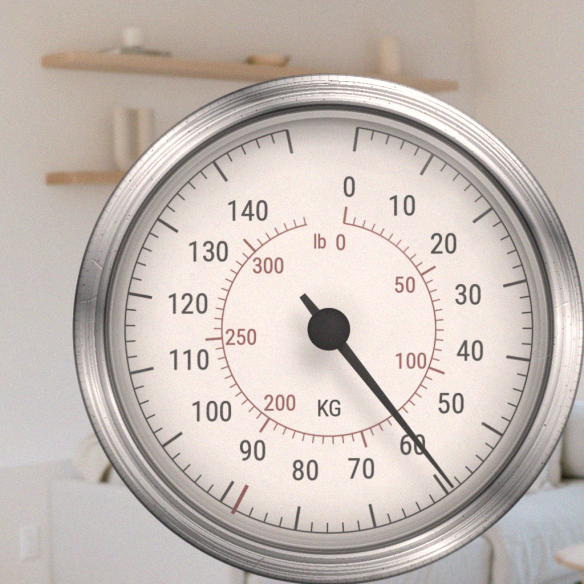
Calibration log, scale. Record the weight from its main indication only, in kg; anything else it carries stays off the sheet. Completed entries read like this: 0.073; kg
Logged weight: 59; kg
